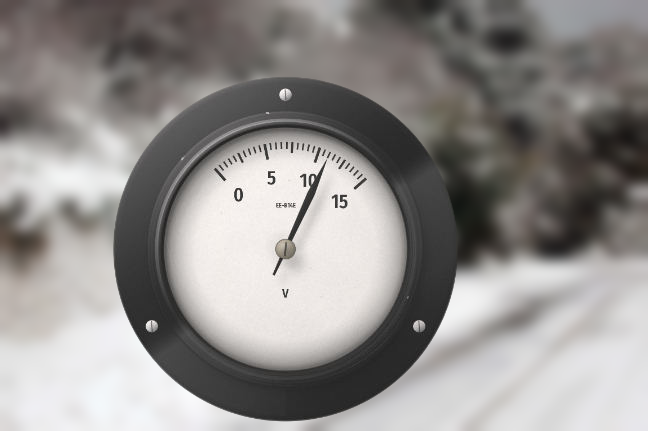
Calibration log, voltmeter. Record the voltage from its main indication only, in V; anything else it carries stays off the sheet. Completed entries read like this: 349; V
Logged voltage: 11; V
